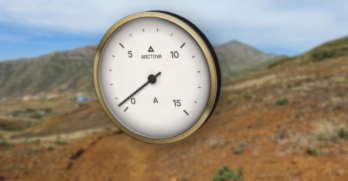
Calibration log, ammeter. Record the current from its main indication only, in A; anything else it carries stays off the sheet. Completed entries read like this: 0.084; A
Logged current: 0.5; A
